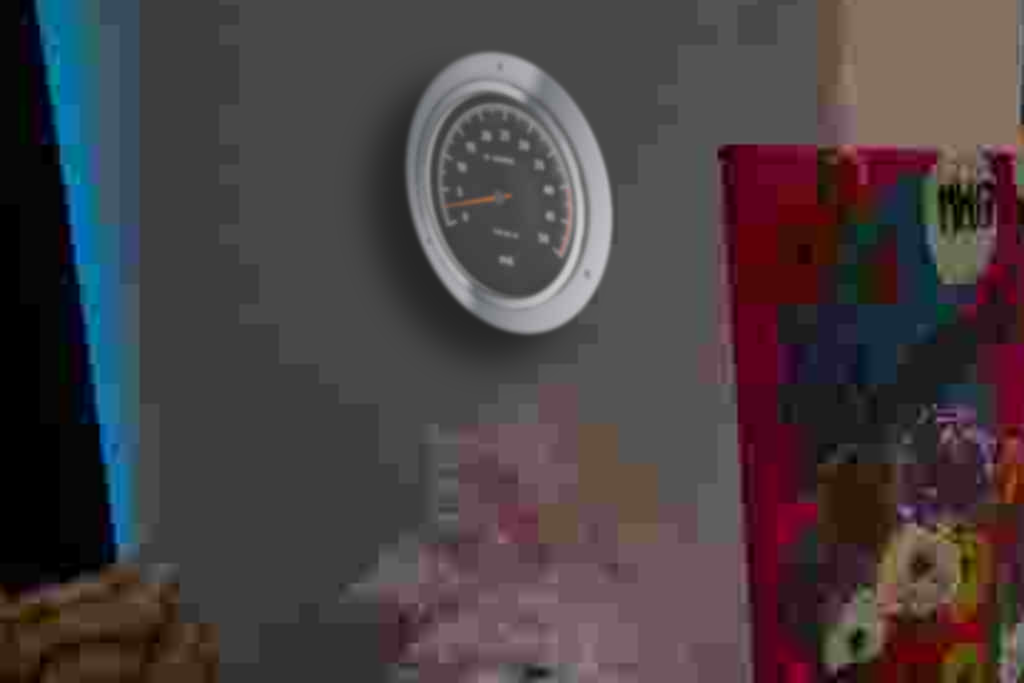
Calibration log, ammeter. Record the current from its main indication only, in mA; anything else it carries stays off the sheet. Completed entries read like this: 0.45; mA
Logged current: 2.5; mA
